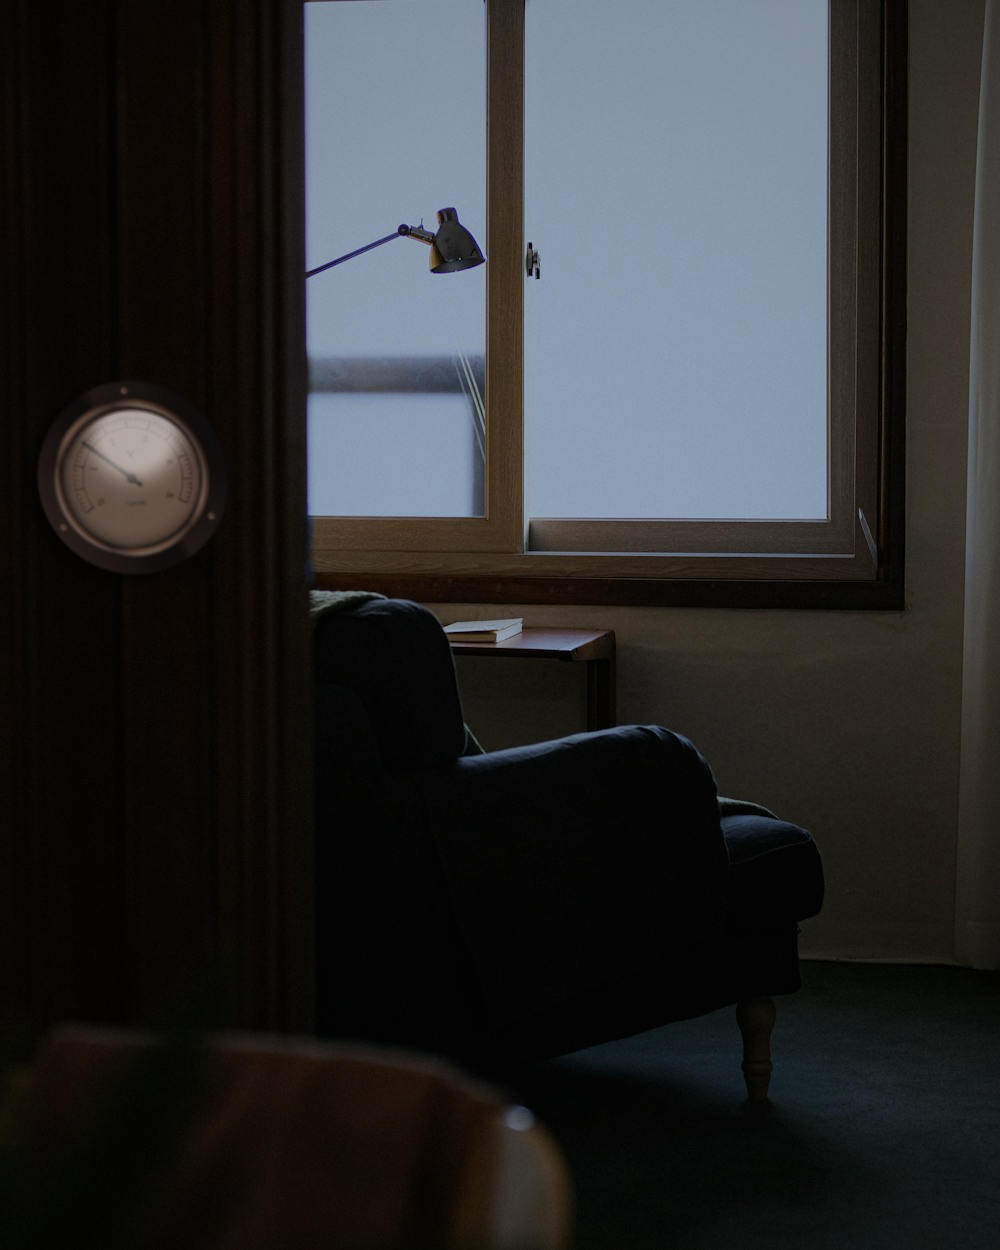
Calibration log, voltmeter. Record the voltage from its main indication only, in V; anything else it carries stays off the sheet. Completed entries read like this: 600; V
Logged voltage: 1.5; V
